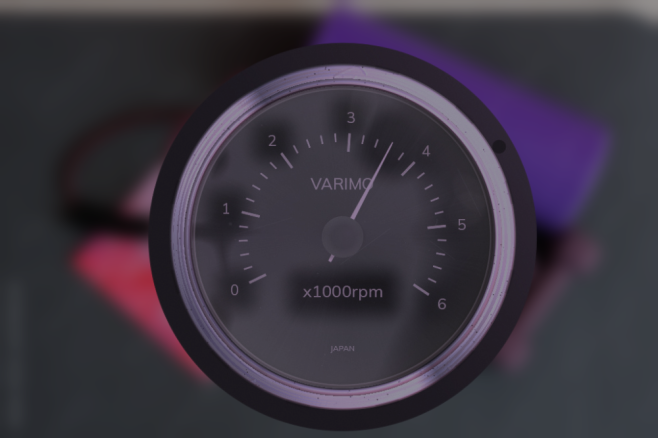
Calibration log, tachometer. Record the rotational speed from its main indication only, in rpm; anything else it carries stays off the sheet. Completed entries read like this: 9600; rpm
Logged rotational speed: 3600; rpm
